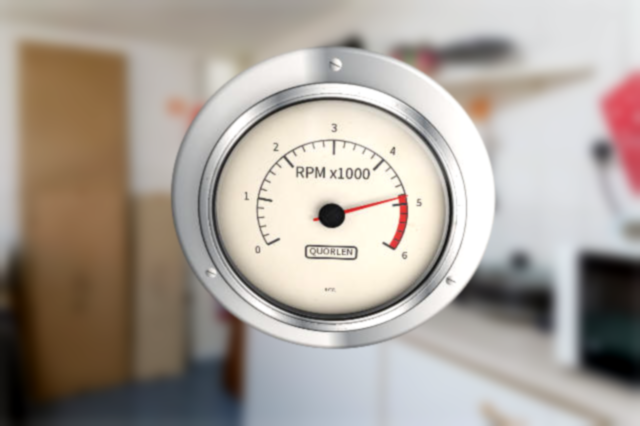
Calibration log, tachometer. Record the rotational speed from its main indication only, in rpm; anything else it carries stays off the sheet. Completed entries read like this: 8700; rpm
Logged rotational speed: 4800; rpm
